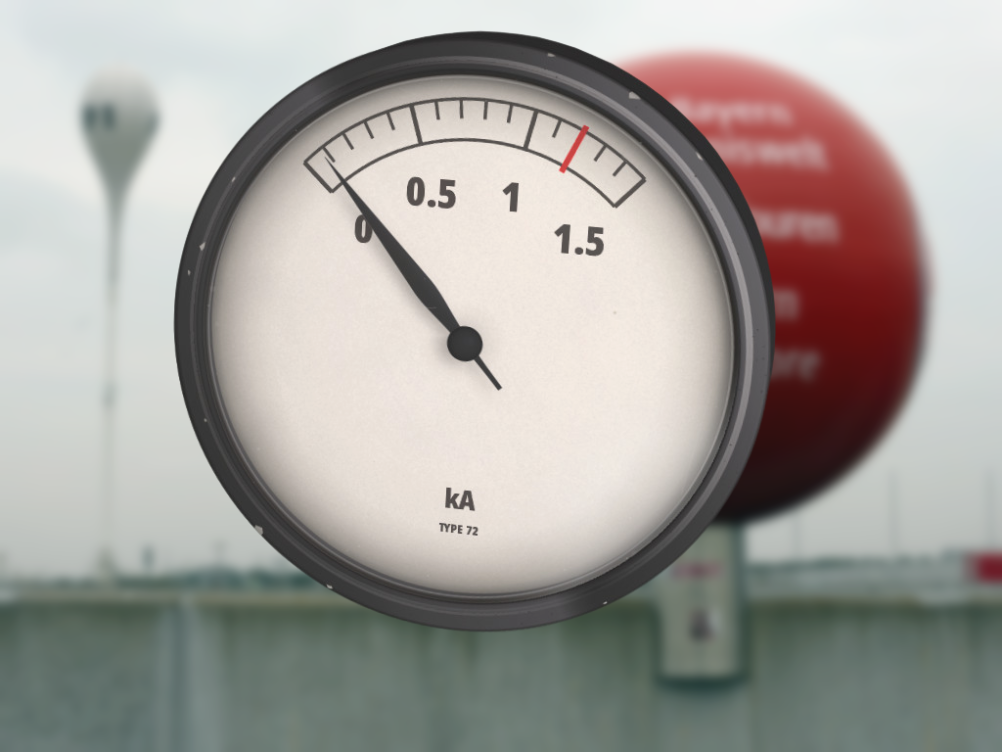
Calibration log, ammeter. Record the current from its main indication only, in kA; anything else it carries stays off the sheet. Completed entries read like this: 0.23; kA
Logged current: 0.1; kA
